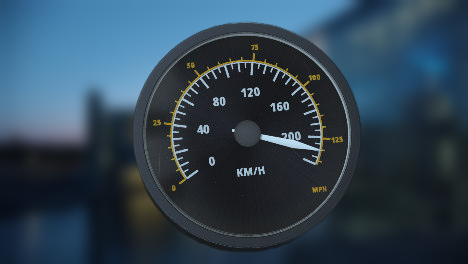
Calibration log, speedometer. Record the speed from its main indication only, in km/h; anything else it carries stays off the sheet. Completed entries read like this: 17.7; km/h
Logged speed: 210; km/h
